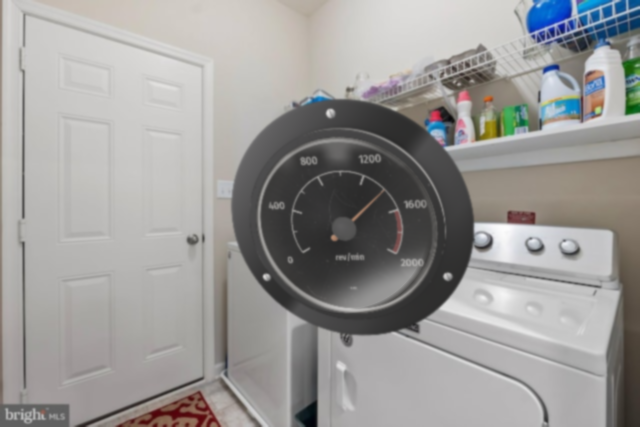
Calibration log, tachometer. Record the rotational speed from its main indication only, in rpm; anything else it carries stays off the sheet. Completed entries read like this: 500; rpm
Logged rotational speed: 1400; rpm
